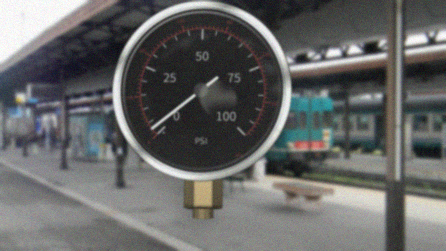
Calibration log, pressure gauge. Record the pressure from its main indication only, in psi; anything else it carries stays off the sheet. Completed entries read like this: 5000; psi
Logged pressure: 2.5; psi
